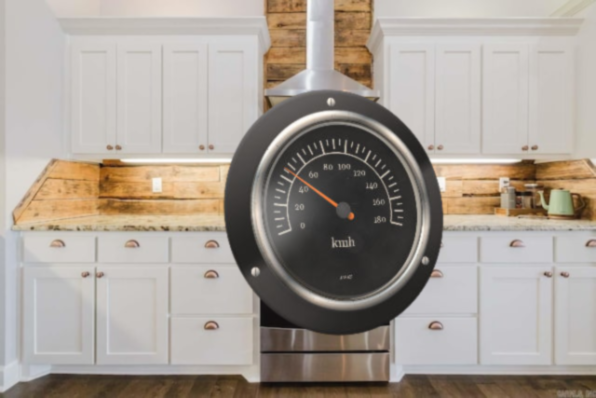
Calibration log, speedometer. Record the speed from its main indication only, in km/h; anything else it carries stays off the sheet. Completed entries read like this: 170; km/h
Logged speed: 45; km/h
